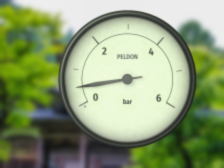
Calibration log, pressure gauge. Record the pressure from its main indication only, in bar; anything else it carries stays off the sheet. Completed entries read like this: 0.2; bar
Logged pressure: 0.5; bar
